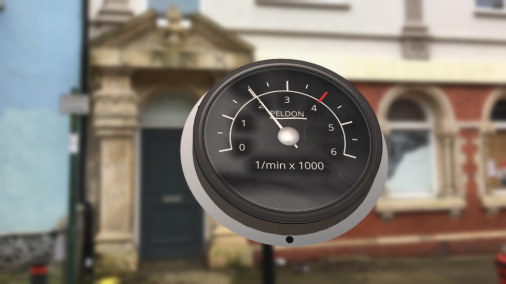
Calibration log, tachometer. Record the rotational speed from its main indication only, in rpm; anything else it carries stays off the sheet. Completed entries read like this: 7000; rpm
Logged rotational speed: 2000; rpm
